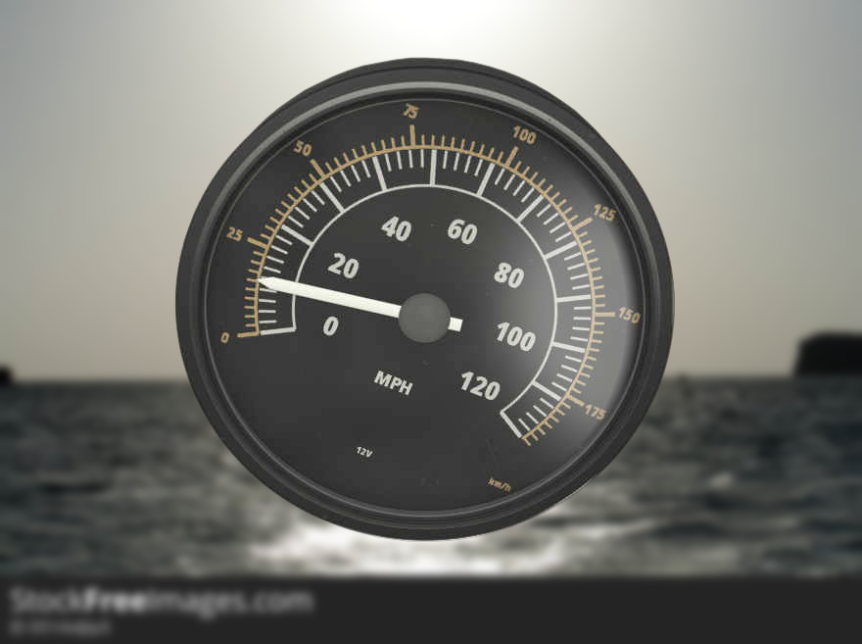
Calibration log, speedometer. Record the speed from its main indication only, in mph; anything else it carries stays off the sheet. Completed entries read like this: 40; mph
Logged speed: 10; mph
